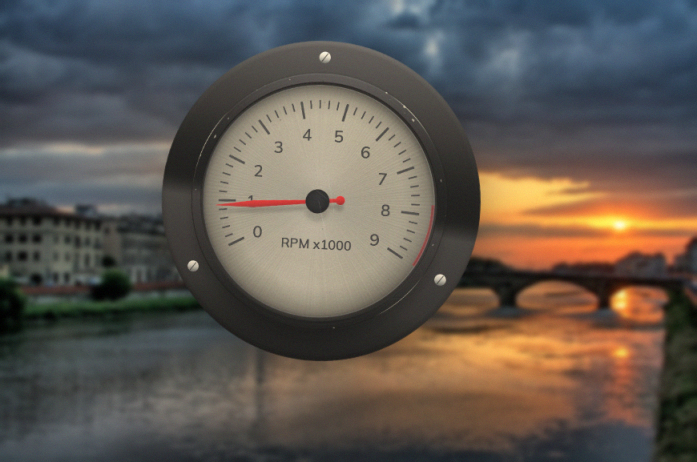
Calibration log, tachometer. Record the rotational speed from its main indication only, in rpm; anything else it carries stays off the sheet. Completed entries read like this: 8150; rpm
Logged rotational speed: 900; rpm
